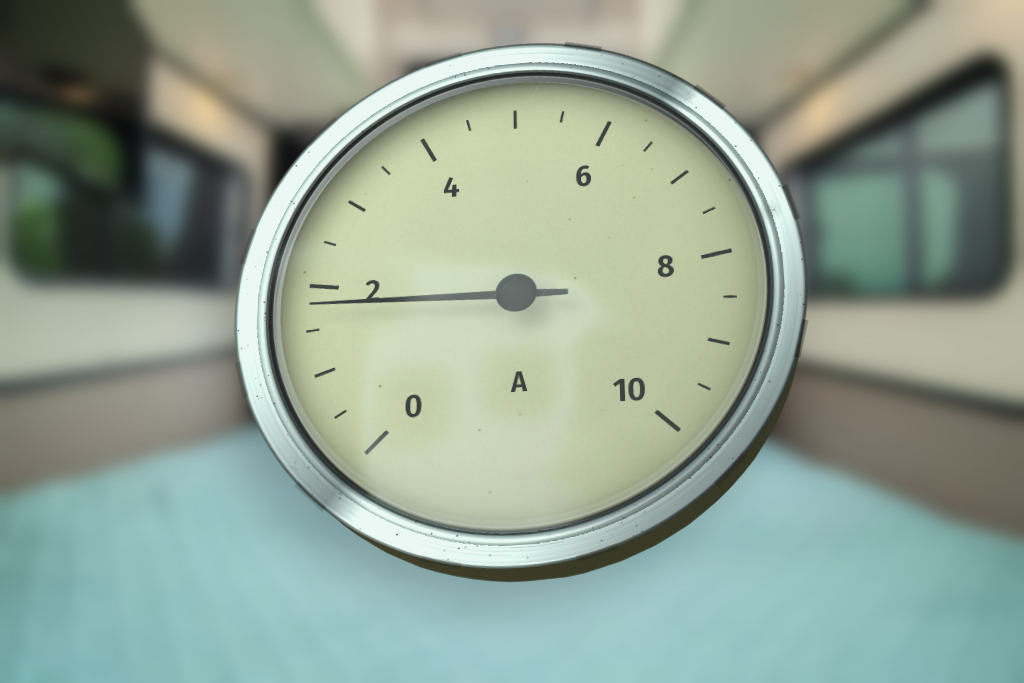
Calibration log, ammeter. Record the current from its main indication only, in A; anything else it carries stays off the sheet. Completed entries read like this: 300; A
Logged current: 1.75; A
